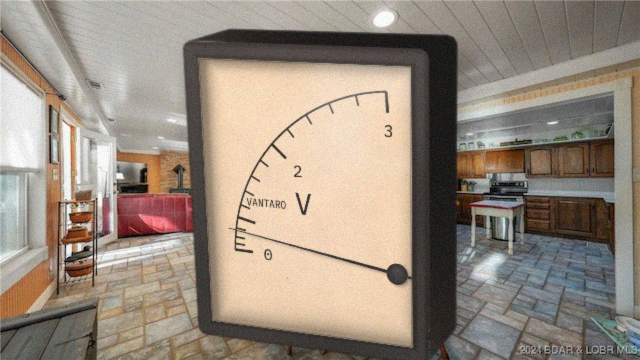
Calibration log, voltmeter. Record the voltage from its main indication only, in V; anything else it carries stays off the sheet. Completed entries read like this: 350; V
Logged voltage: 0.8; V
